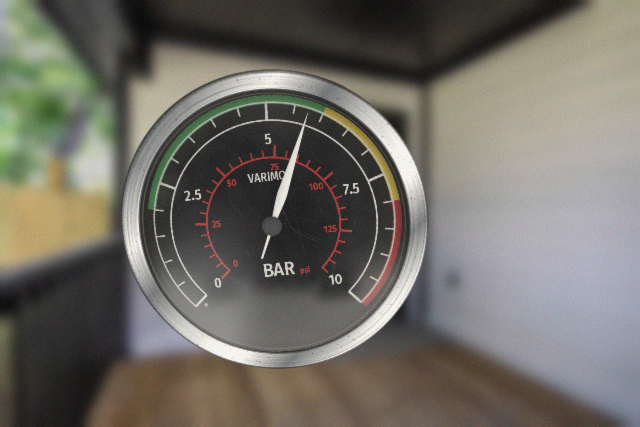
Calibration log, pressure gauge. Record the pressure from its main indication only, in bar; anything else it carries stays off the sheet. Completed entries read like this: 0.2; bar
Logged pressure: 5.75; bar
